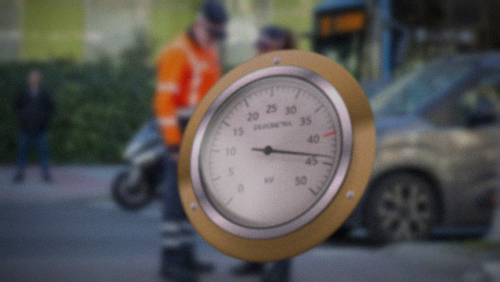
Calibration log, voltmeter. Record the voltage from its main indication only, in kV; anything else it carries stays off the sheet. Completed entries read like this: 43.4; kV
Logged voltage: 44; kV
